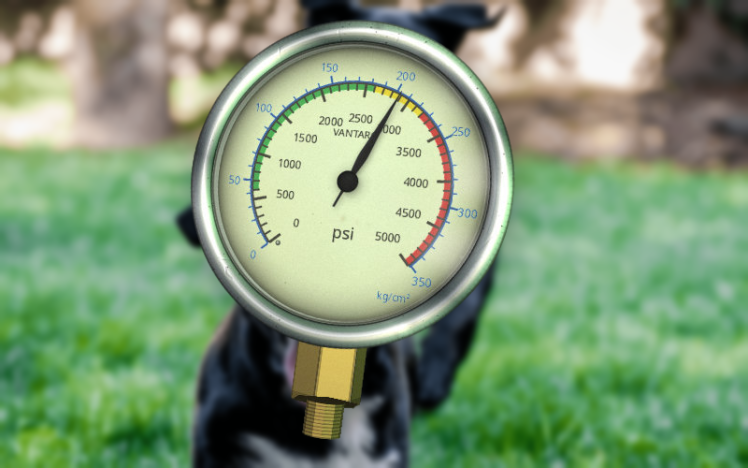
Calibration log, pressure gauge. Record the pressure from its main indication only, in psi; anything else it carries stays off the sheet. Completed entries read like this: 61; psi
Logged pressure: 2900; psi
